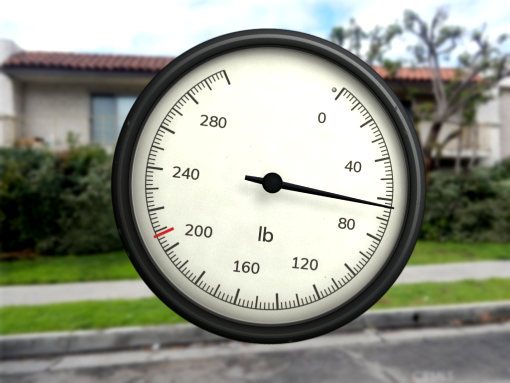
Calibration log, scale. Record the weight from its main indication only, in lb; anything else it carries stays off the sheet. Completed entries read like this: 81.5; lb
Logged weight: 64; lb
